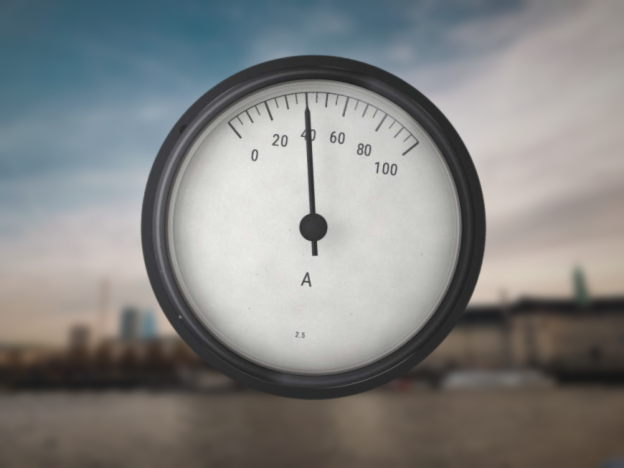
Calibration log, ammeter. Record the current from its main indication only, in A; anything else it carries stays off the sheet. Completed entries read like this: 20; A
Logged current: 40; A
